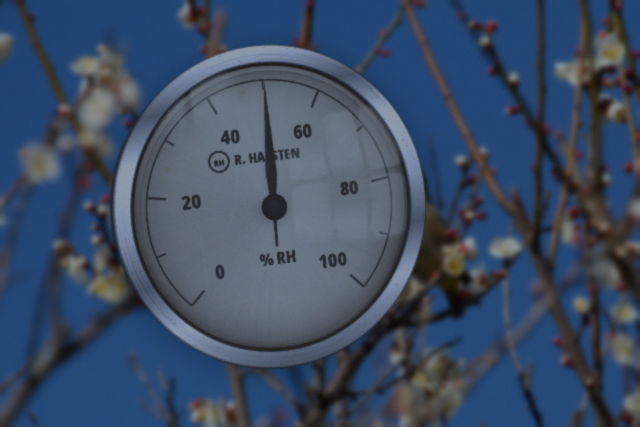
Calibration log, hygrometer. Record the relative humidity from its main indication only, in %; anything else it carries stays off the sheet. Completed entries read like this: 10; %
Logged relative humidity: 50; %
